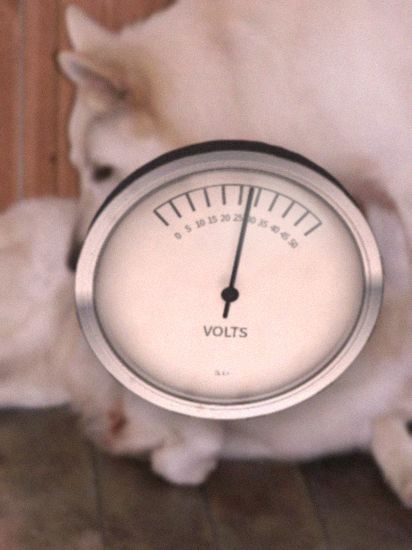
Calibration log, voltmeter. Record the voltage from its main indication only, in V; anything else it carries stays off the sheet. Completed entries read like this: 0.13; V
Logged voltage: 27.5; V
